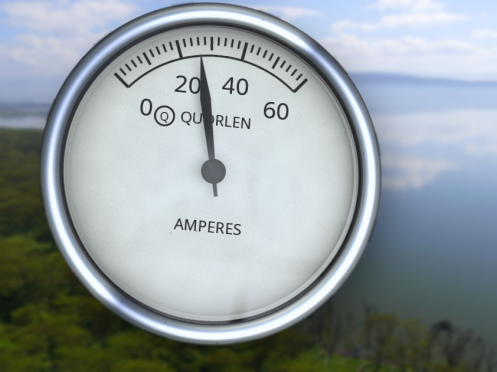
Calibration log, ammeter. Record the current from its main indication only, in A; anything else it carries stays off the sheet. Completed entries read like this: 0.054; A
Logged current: 26; A
